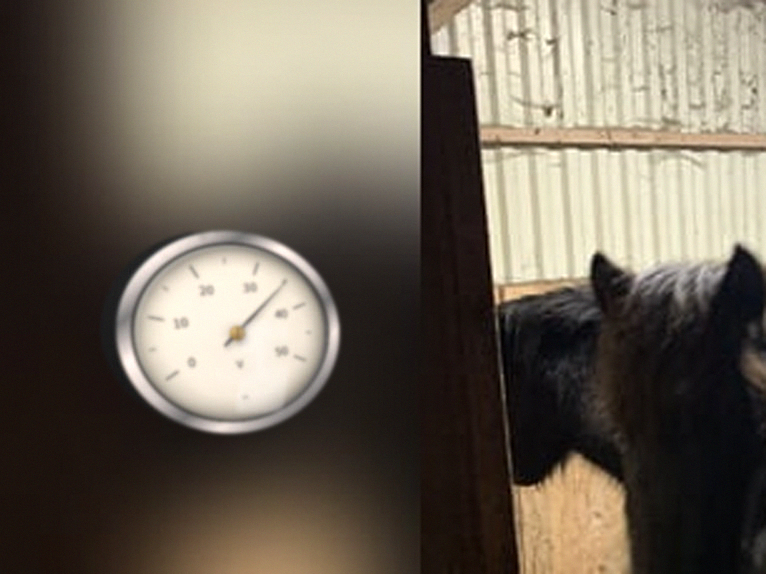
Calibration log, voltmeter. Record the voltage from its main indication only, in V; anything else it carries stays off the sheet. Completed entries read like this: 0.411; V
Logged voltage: 35; V
